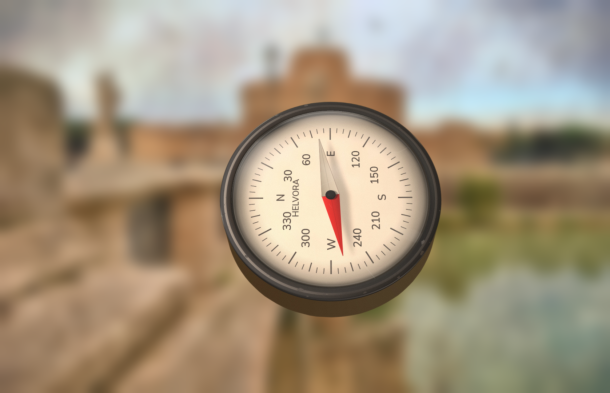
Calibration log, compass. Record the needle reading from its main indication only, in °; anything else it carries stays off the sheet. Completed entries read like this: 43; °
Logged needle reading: 260; °
